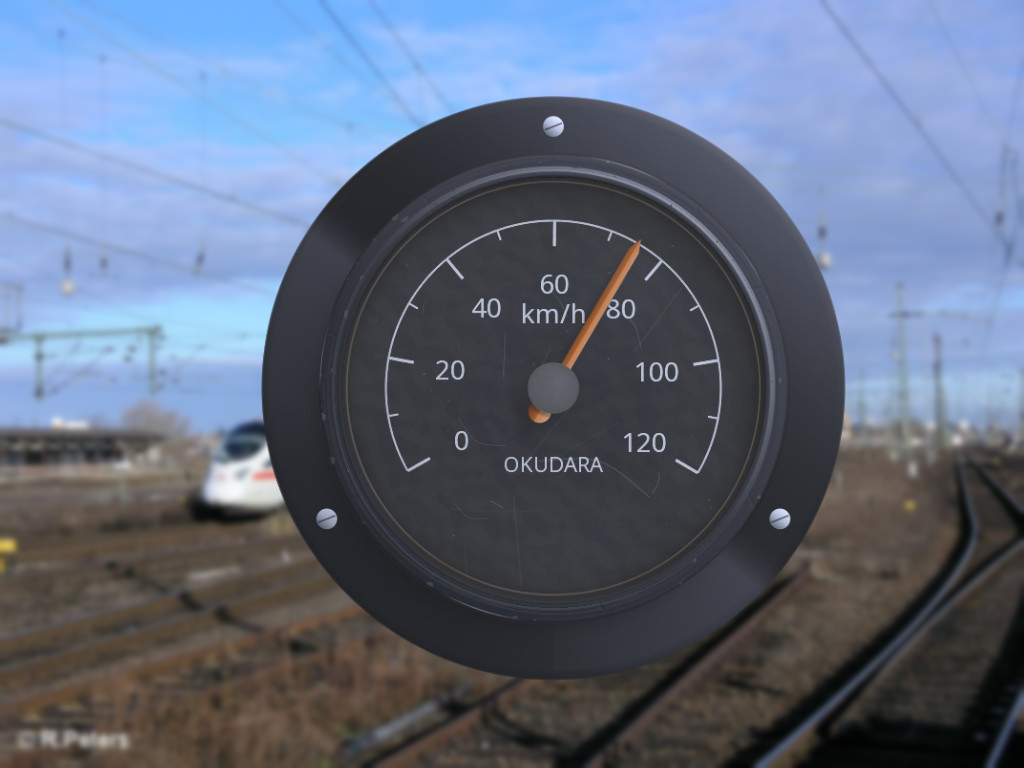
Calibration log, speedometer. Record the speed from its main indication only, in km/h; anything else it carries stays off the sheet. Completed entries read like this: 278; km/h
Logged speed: 75; km/h
